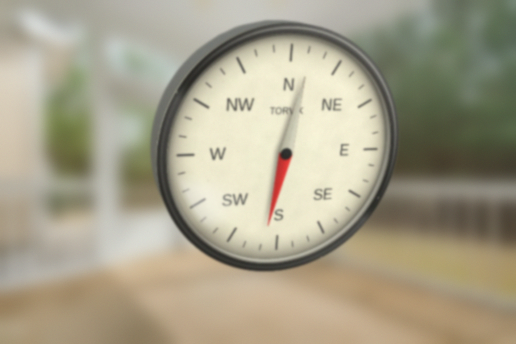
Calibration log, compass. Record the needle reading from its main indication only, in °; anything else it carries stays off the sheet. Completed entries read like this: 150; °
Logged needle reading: 190; °
